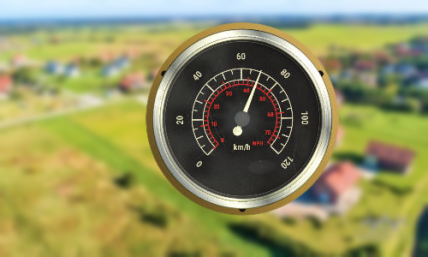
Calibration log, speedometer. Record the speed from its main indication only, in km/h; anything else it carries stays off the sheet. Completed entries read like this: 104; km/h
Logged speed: 70; km/h
